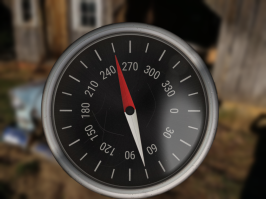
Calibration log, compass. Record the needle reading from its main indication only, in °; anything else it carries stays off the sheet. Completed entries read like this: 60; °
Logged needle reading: 255; °
